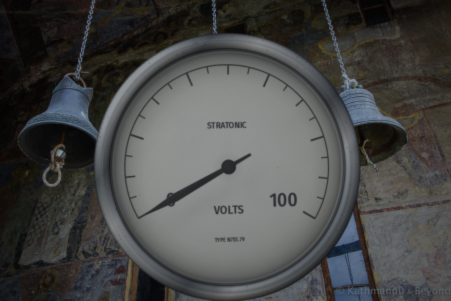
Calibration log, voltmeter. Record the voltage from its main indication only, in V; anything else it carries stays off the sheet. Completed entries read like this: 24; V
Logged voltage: 0; V
